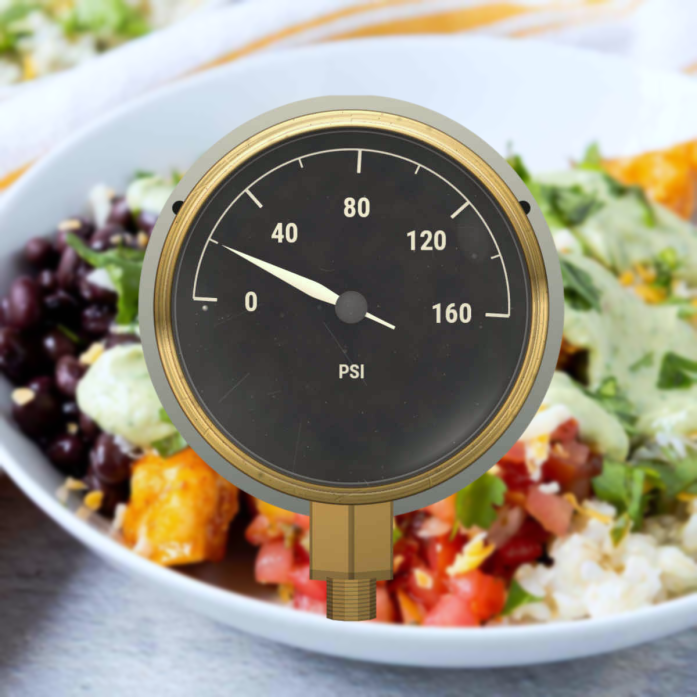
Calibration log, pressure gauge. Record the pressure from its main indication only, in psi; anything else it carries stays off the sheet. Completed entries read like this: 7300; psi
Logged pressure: 20; psi
